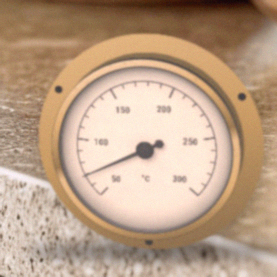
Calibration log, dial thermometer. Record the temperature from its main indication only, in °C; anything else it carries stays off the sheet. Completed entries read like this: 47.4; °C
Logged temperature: 70; °C
